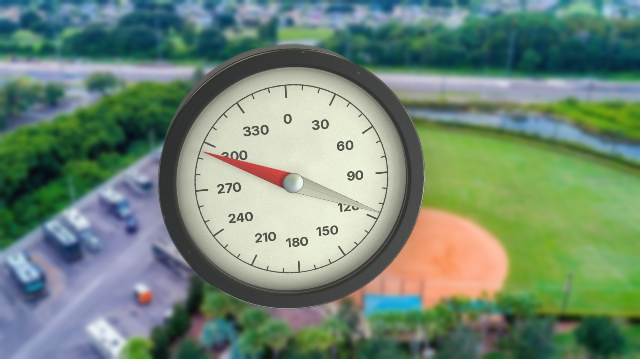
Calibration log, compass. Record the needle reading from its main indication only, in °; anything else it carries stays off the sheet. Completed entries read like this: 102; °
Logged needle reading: 295; °
